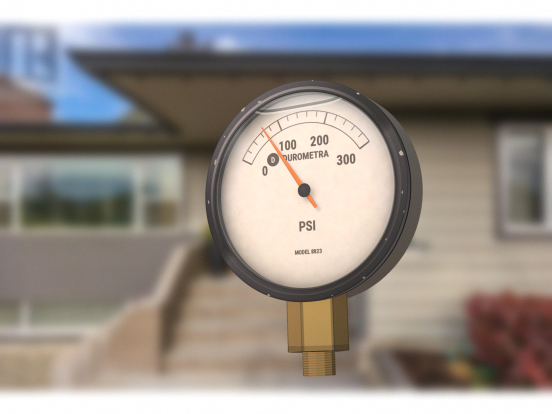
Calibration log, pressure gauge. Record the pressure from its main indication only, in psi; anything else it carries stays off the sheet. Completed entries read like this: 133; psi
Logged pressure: 70; psi
